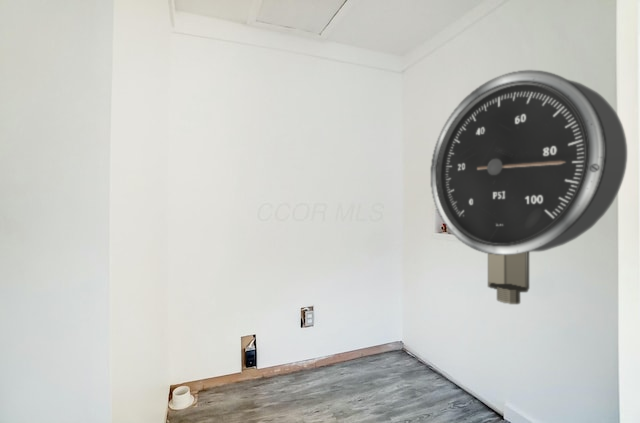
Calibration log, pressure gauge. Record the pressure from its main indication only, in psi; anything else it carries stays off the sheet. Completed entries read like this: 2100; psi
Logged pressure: 85; psi
